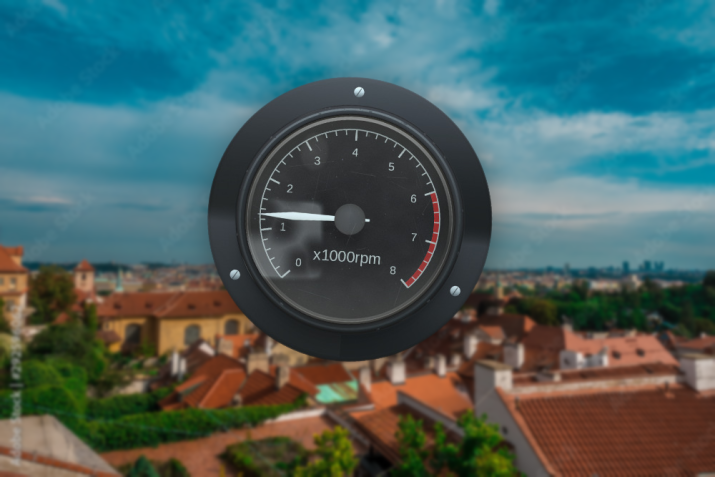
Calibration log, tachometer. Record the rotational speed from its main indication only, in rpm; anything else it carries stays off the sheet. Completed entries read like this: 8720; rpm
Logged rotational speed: 1300; rpm
